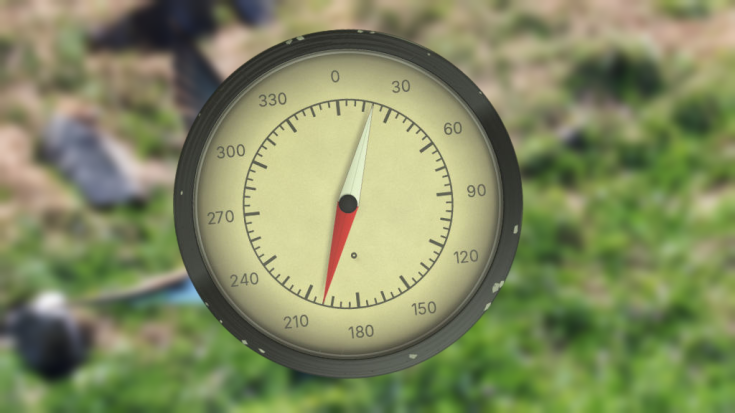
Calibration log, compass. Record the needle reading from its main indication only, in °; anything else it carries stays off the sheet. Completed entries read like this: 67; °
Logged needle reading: 200; °
